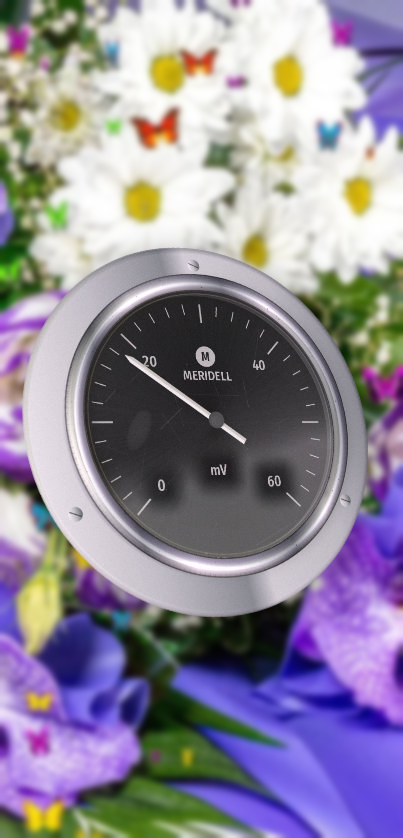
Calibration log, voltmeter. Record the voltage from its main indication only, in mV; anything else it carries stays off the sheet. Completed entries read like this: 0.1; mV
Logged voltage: 18; mV
